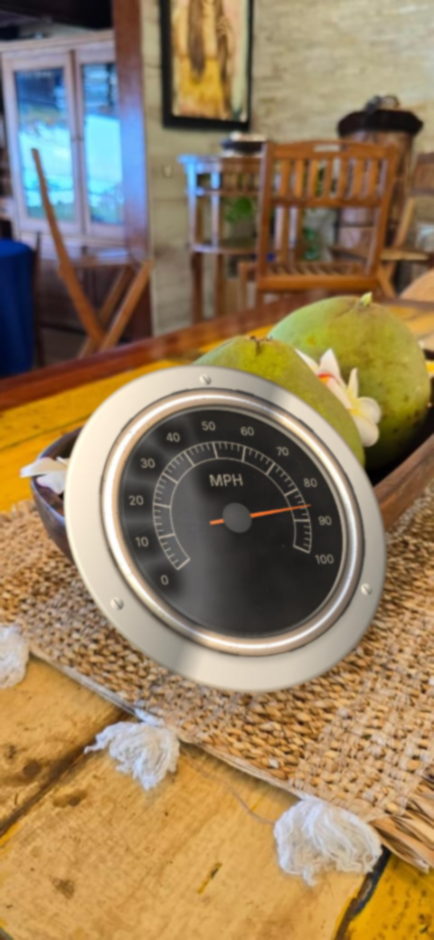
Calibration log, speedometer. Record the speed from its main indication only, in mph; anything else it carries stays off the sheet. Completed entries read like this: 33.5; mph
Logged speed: 86; mph
